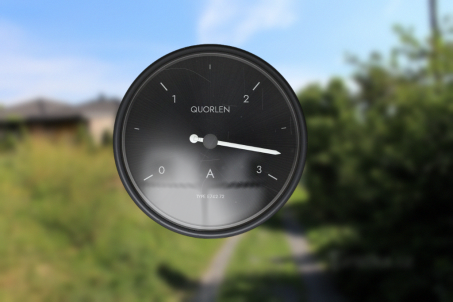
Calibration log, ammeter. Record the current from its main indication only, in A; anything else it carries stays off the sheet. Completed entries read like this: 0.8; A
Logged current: 2.75; A
